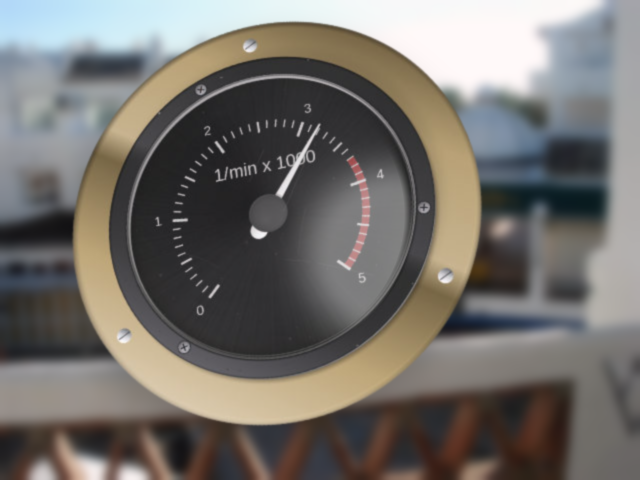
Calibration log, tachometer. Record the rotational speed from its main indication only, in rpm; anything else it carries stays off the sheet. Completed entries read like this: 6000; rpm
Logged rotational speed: 3200; rpm
